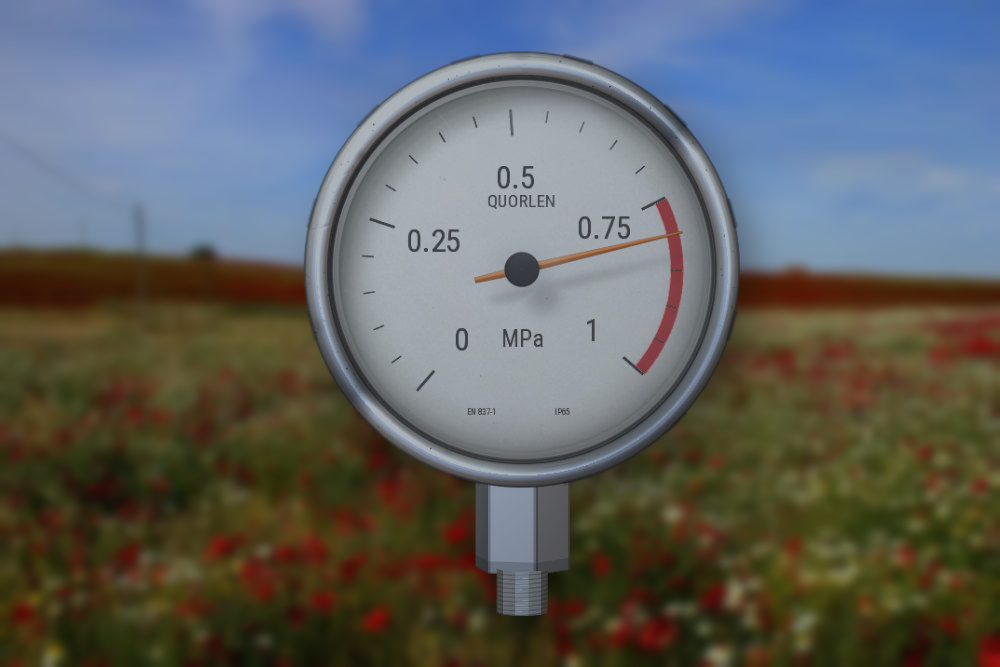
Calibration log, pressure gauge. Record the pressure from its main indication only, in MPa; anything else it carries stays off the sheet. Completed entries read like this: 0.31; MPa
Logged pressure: 0.8; MPa
